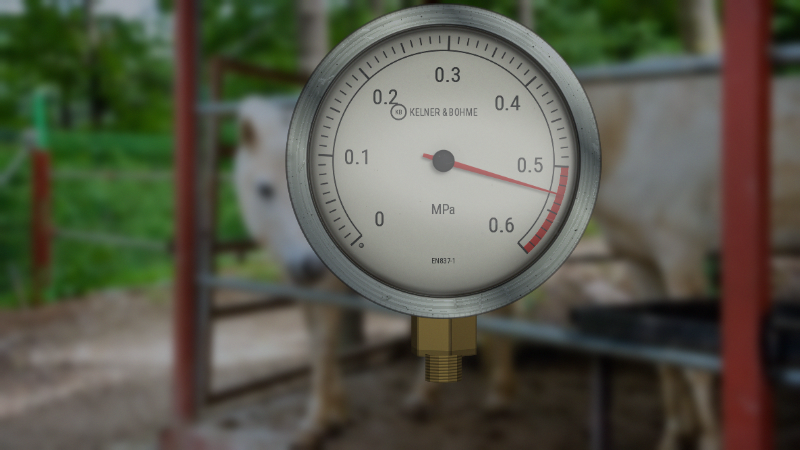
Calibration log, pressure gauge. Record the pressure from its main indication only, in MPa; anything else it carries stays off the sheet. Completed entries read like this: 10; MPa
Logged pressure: 0.53; MPa
